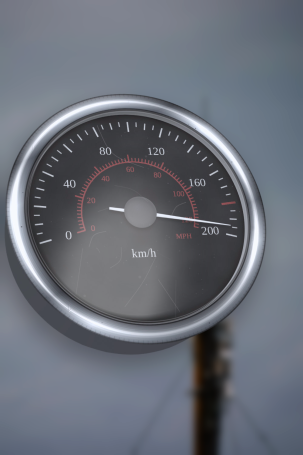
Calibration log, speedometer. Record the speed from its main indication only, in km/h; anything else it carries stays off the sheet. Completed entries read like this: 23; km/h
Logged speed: 195; km/h
